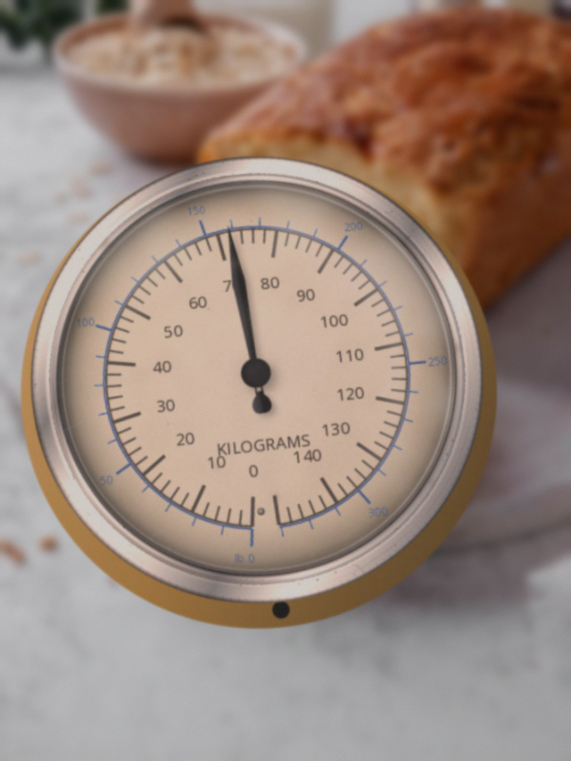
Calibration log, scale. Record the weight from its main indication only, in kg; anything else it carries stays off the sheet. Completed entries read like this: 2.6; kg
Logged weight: 72; kg
